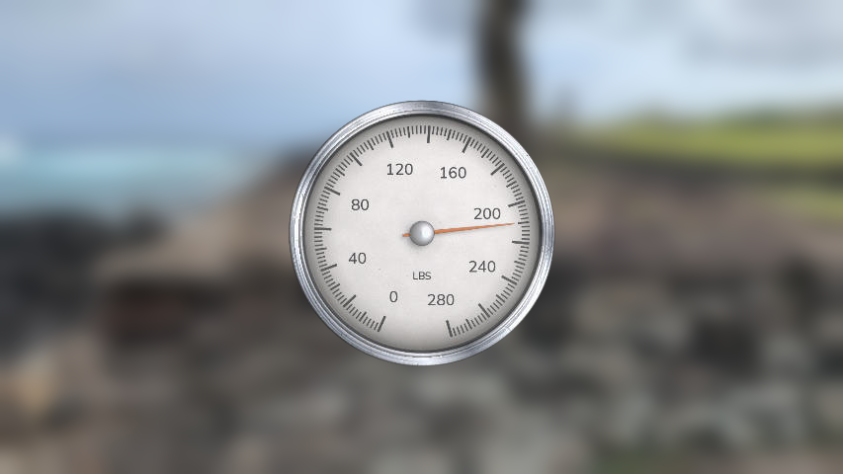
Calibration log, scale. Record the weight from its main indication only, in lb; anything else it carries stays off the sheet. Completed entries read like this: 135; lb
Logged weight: 210; lb
